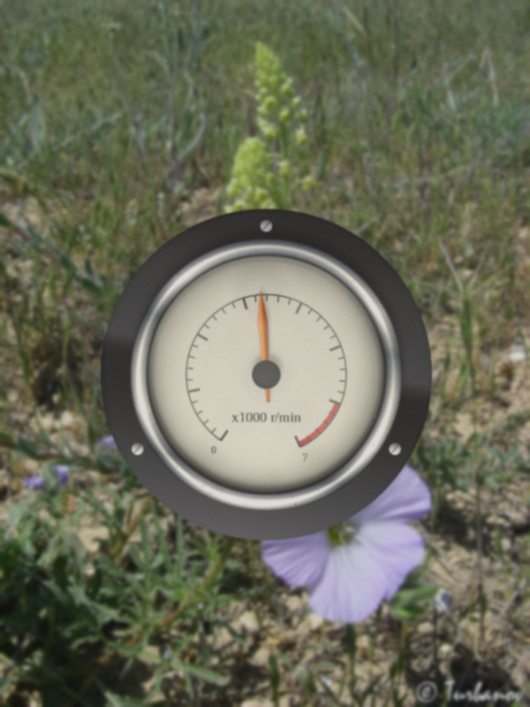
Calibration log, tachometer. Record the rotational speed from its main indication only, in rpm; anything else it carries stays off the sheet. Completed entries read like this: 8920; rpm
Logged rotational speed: 3300; rpm
